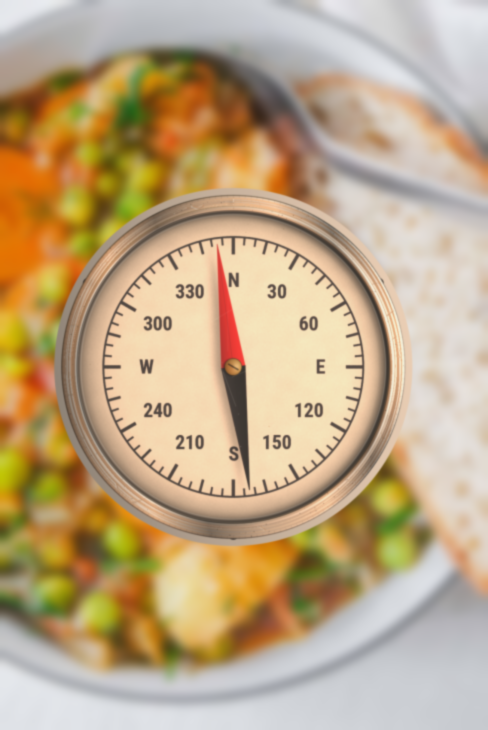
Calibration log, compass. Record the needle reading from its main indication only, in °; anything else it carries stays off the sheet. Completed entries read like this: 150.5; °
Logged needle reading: 352.5; °
